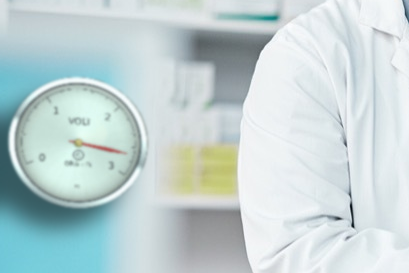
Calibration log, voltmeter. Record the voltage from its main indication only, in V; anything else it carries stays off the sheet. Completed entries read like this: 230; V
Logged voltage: 2.7; V
